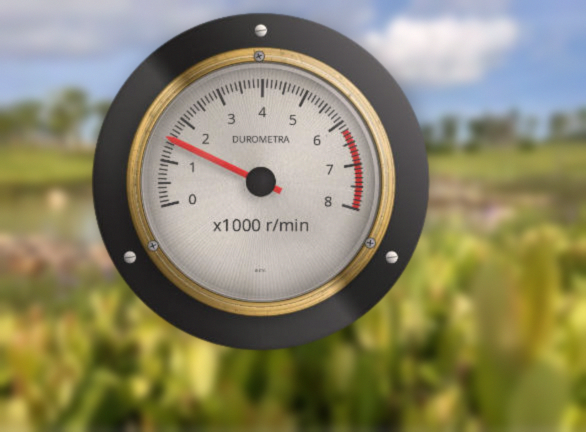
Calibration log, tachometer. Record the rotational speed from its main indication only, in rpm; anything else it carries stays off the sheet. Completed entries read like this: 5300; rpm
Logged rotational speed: 1500; rpm
